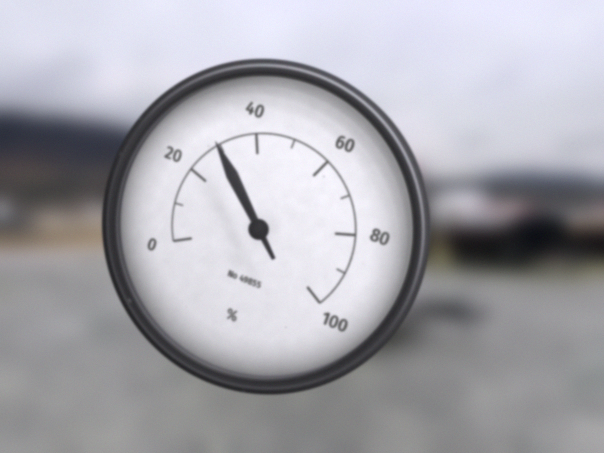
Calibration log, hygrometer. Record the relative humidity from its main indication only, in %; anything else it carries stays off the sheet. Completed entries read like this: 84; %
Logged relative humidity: 30; %
